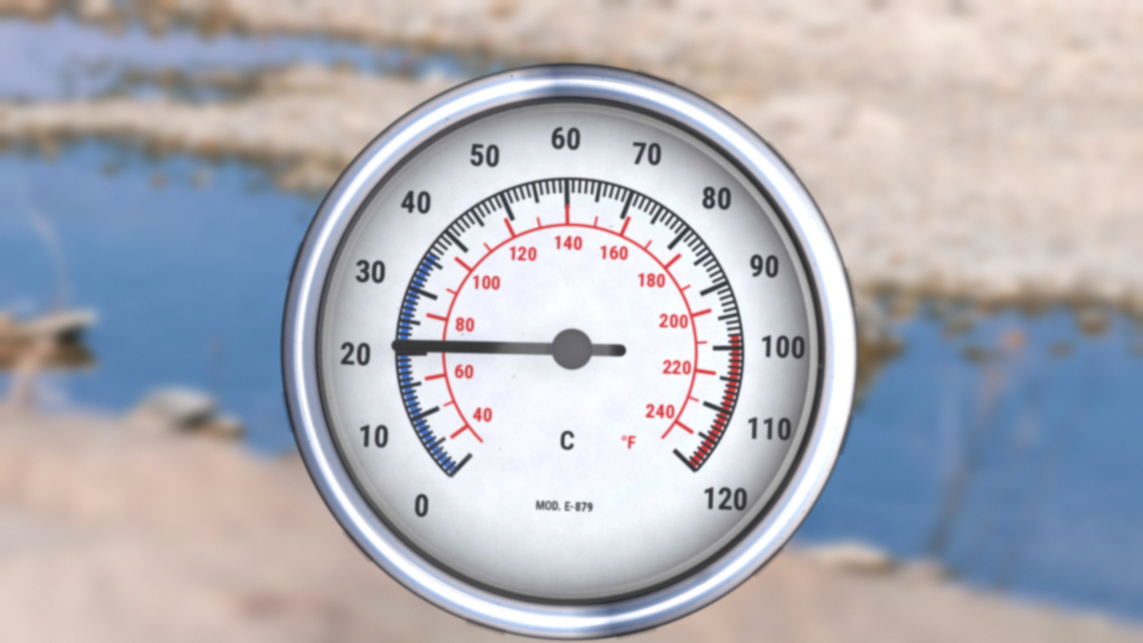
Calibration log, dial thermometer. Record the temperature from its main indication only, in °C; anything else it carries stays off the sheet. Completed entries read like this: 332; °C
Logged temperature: 21; °C
